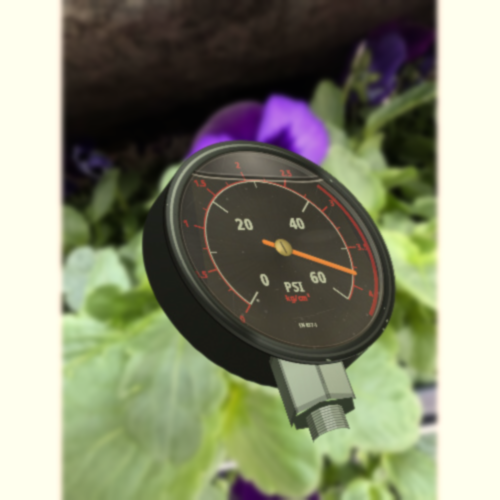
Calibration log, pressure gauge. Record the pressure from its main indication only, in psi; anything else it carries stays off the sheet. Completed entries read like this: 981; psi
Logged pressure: 55; psi
